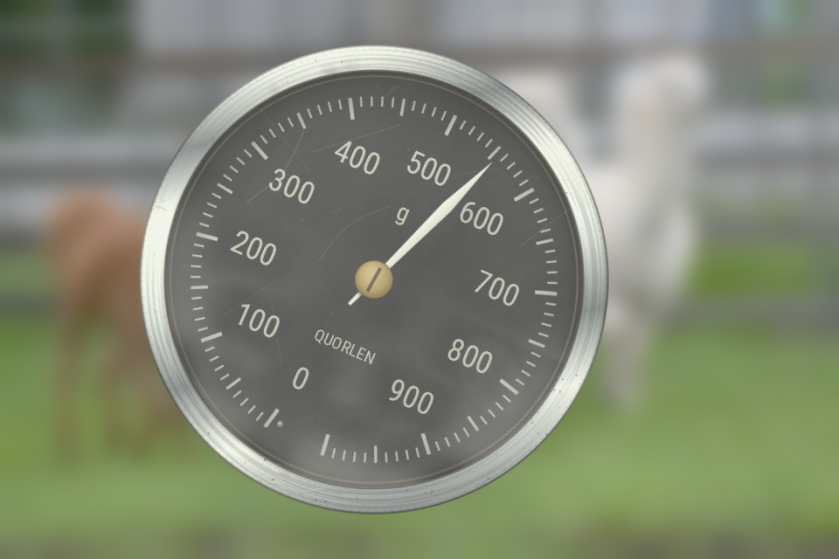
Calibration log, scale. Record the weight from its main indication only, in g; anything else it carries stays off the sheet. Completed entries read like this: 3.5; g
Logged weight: 555; g
